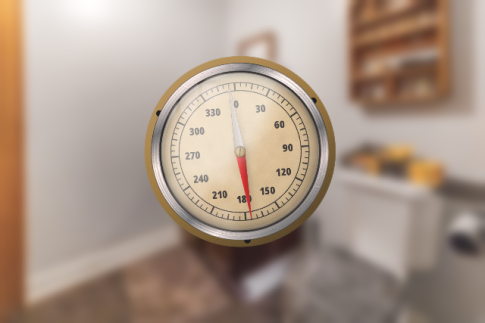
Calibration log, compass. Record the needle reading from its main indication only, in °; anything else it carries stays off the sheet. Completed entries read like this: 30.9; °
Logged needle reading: 175; °
